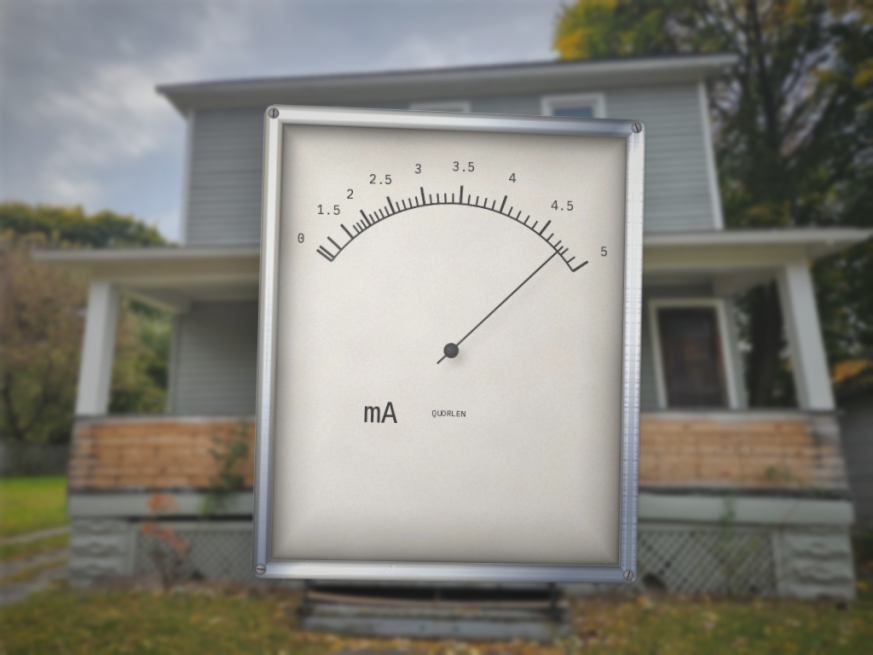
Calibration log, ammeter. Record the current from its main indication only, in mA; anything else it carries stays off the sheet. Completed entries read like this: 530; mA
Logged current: 4.75; mA
